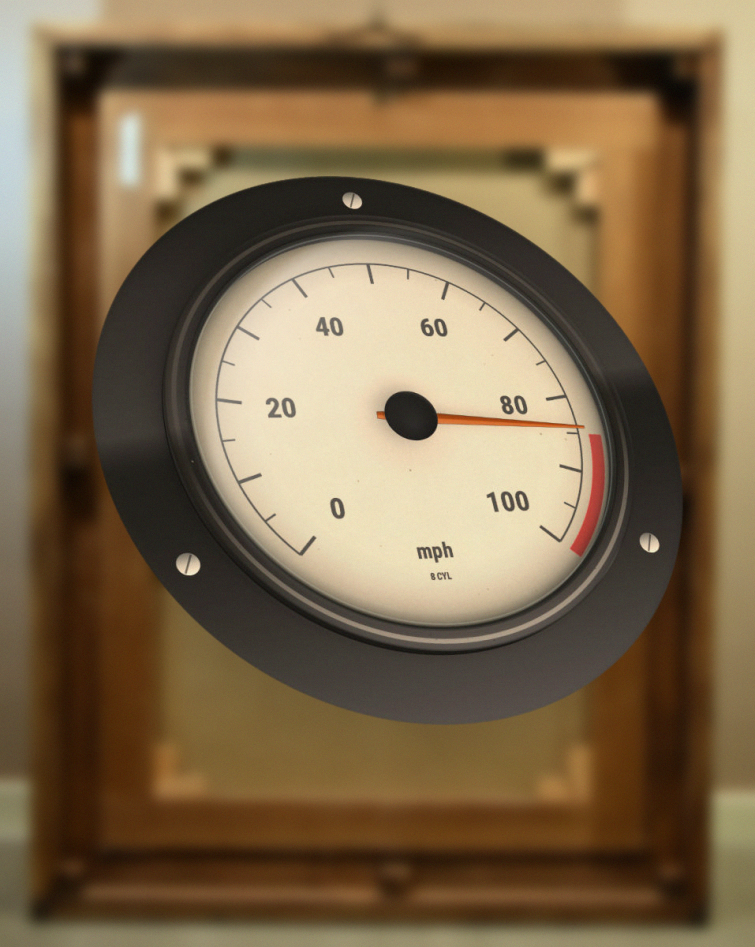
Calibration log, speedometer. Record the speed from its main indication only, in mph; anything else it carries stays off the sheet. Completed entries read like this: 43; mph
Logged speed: 85; mph
